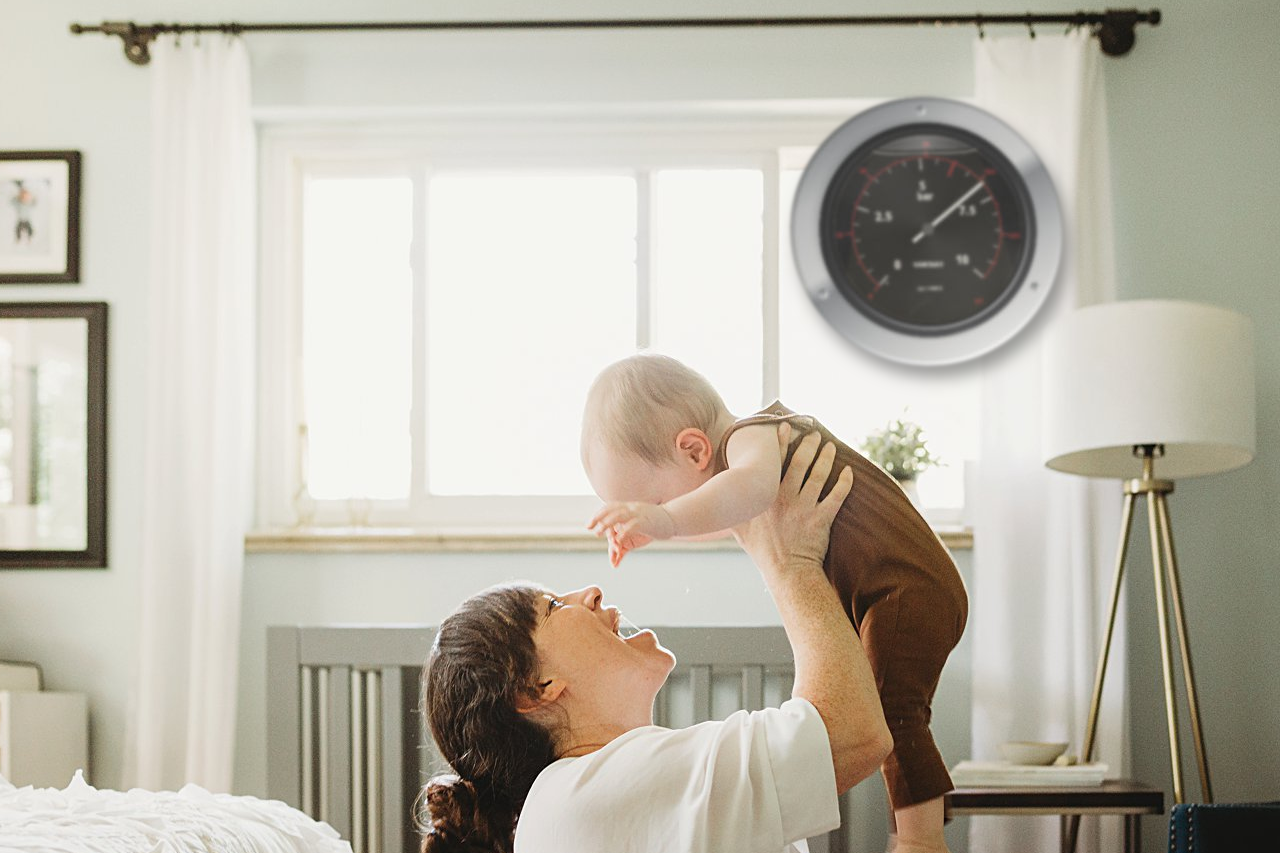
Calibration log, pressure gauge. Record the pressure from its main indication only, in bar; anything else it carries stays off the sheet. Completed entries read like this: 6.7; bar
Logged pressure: 7; bar
